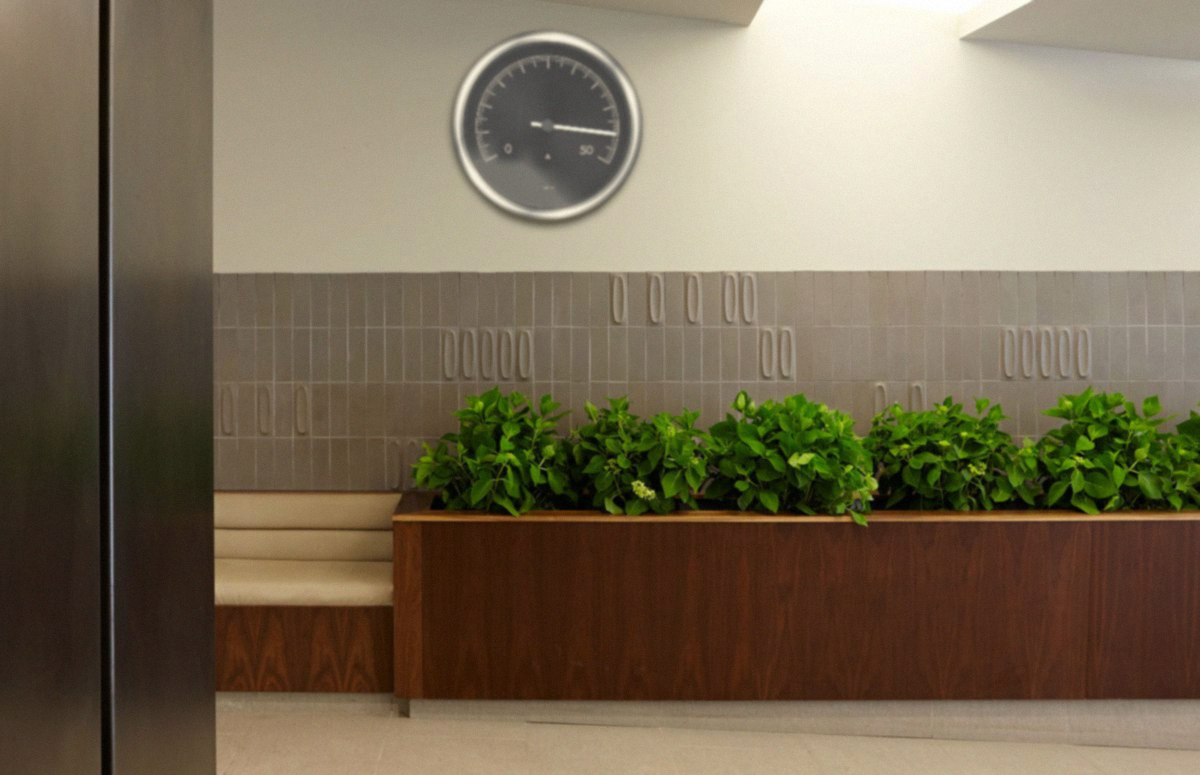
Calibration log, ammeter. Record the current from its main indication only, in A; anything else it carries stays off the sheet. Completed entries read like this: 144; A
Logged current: 45; A
